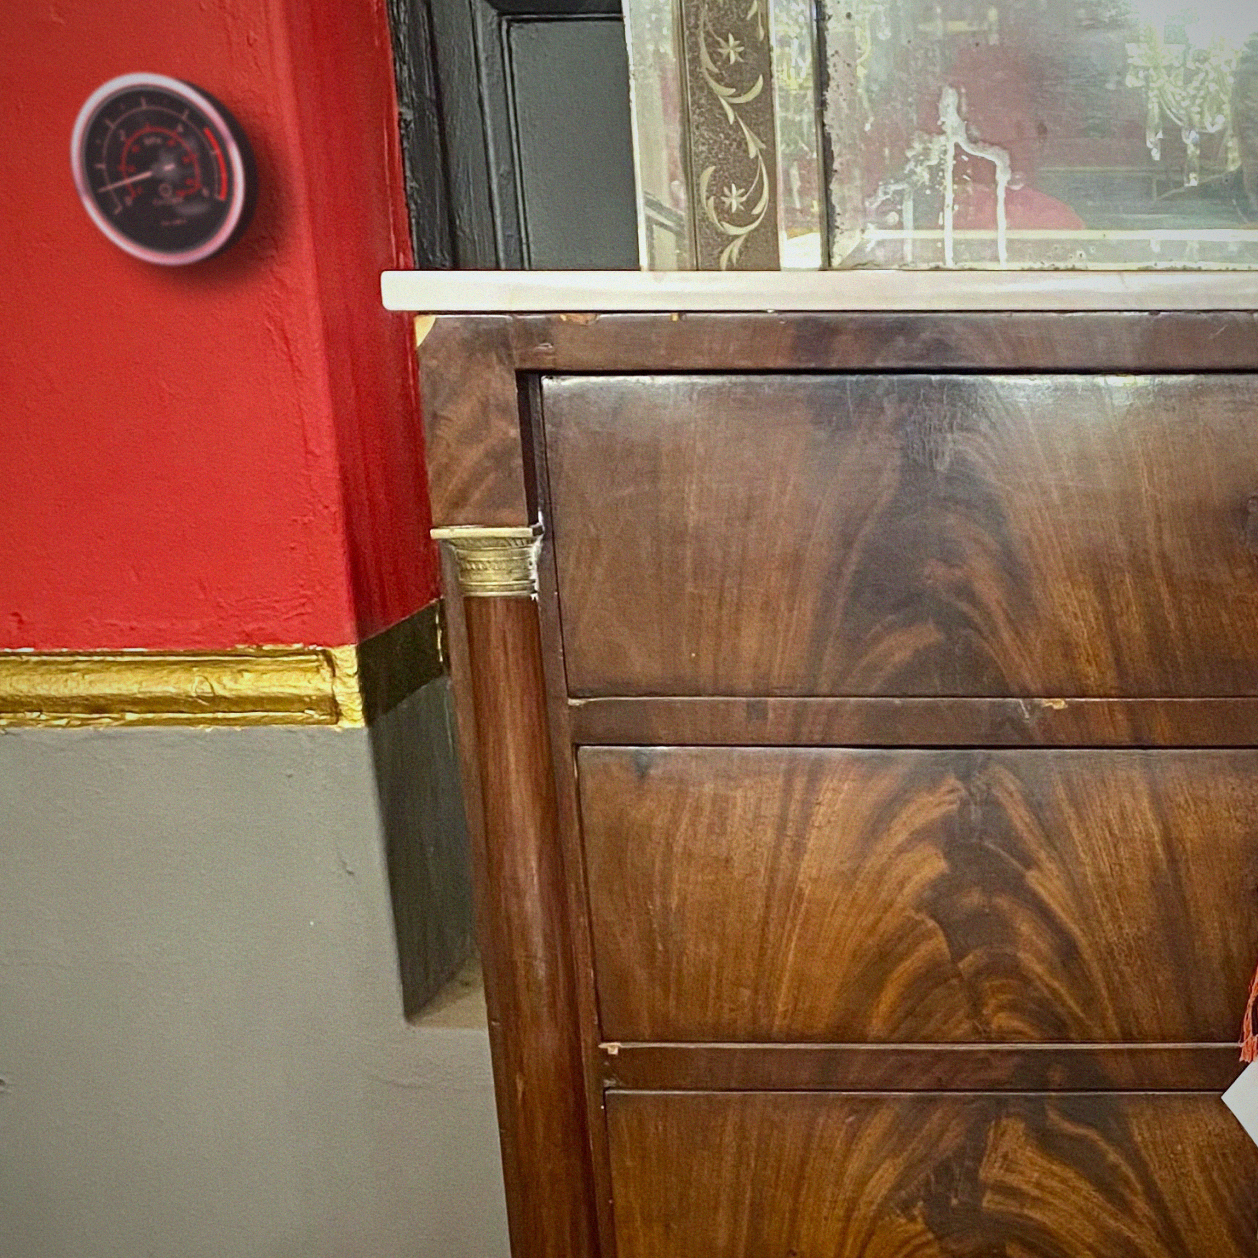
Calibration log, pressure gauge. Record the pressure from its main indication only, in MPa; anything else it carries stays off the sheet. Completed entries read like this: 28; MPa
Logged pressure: 0.5; MPa
